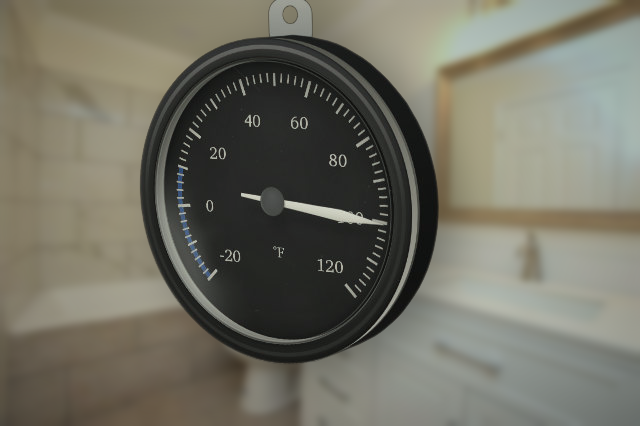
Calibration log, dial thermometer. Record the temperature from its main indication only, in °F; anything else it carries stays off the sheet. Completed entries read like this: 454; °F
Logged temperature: 100; °F
